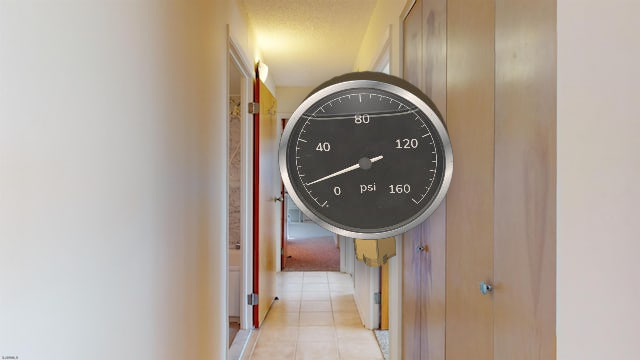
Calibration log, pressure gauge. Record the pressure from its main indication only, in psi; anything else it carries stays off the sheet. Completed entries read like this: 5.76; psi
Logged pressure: 15; psi
